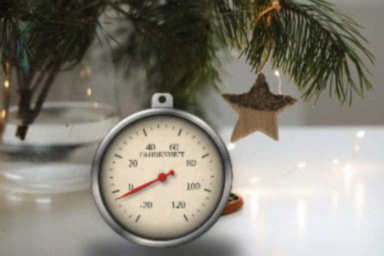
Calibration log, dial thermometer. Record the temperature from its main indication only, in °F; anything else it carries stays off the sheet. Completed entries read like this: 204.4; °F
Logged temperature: -4; °F
